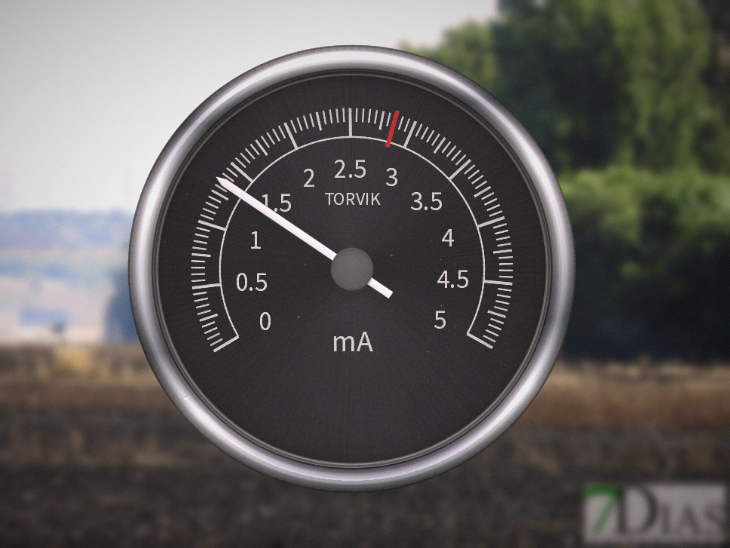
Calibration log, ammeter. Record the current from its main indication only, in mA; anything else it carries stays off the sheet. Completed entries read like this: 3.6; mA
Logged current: 1.35; mA
